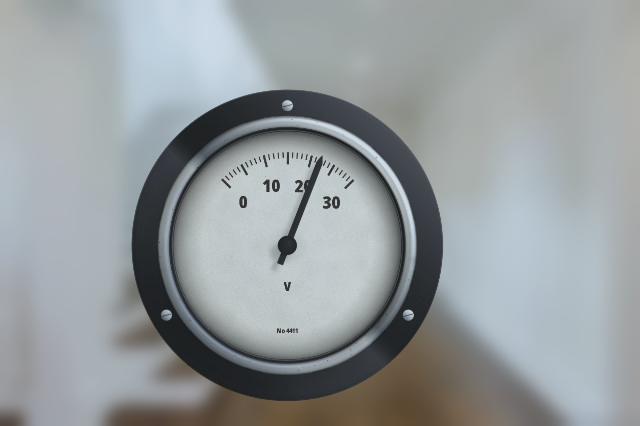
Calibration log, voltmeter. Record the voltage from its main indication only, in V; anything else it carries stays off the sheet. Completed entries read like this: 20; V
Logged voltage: 22; V
